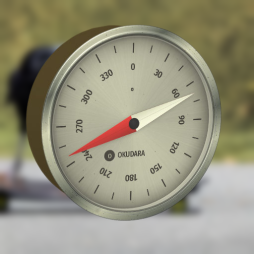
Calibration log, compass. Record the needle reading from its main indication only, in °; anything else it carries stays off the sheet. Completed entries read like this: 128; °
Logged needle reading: 247.5; °
